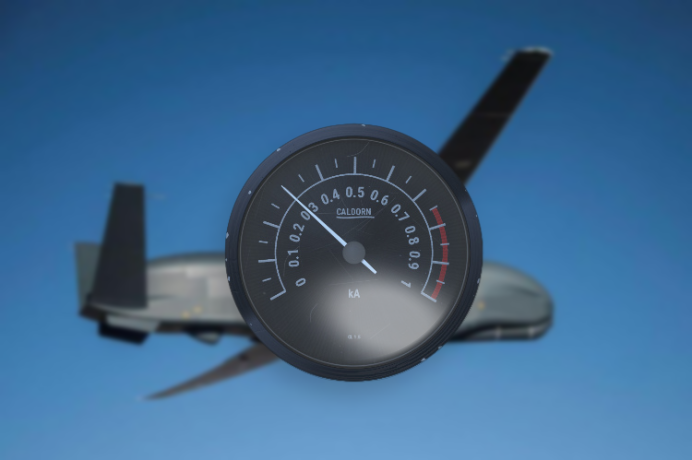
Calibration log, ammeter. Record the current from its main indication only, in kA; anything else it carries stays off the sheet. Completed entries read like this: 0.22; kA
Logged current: 0.3; kA
